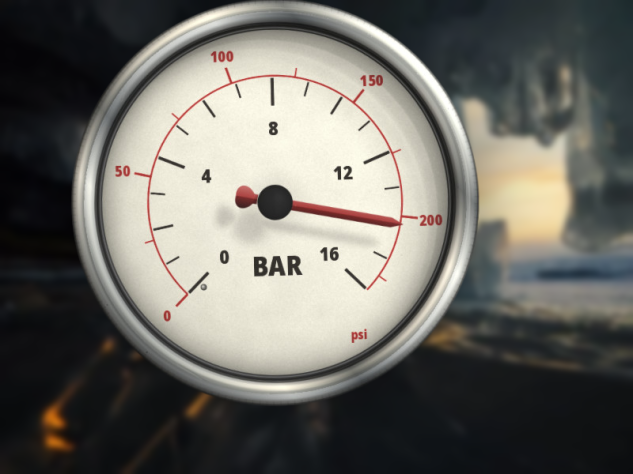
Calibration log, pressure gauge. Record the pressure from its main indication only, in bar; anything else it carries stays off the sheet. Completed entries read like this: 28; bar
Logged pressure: 14; bar
